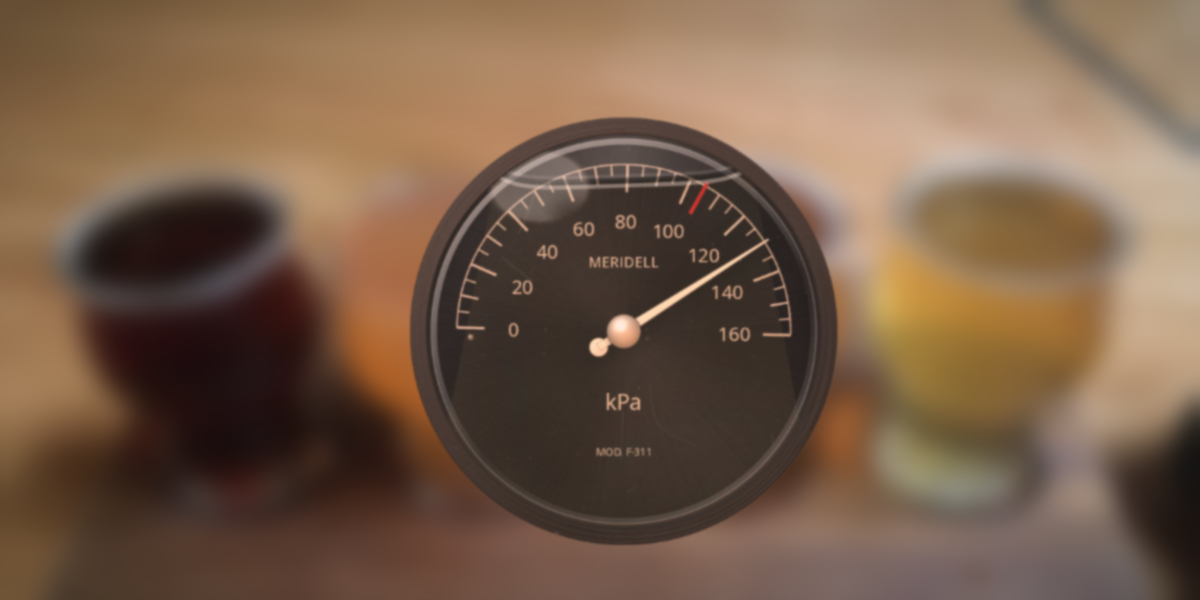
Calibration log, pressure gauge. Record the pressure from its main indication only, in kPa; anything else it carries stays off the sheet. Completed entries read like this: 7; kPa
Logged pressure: 130; kPa
